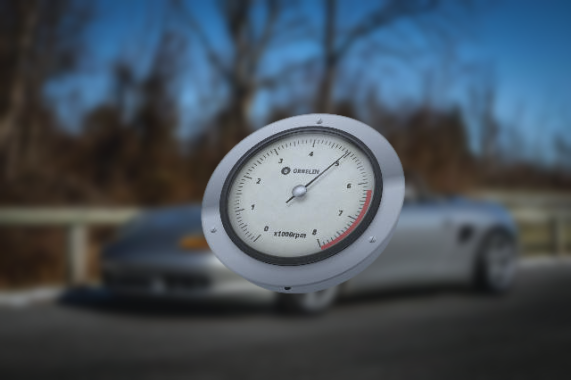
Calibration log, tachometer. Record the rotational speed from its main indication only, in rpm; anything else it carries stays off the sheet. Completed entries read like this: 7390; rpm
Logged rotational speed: 5000; rpm
